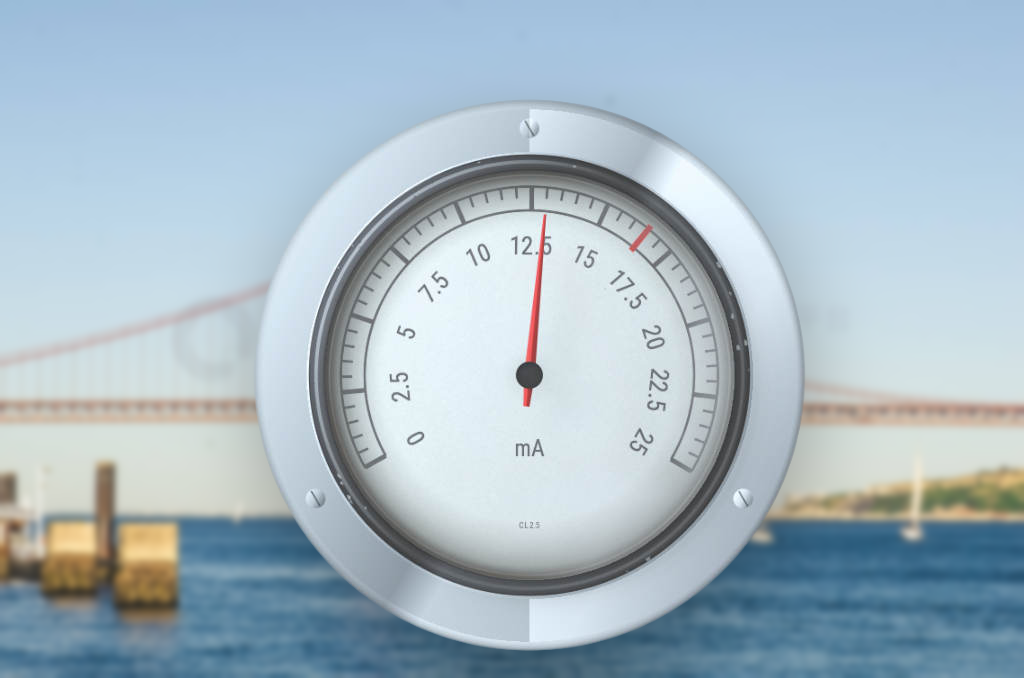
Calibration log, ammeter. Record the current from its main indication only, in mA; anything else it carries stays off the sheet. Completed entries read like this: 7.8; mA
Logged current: 13; mA
